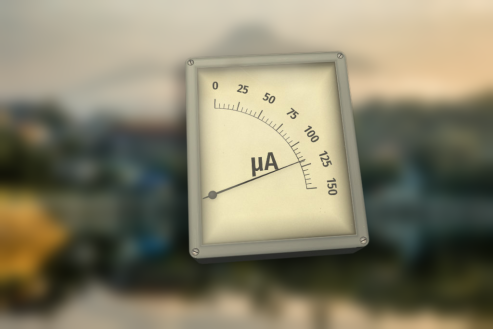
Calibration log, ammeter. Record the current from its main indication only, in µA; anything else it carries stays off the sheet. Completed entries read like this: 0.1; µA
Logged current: 120; µA
